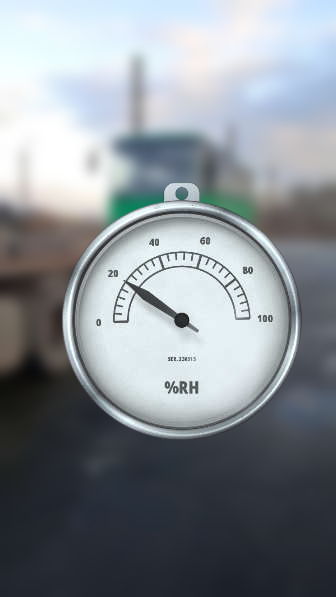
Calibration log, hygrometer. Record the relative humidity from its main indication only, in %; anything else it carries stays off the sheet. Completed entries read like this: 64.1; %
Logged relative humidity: 20; %
